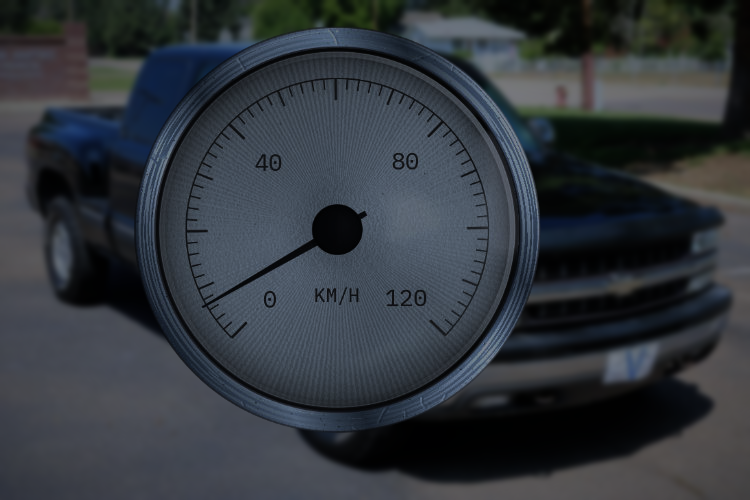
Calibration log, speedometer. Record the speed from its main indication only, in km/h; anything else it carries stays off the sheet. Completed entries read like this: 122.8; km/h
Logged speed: 7; km/h
